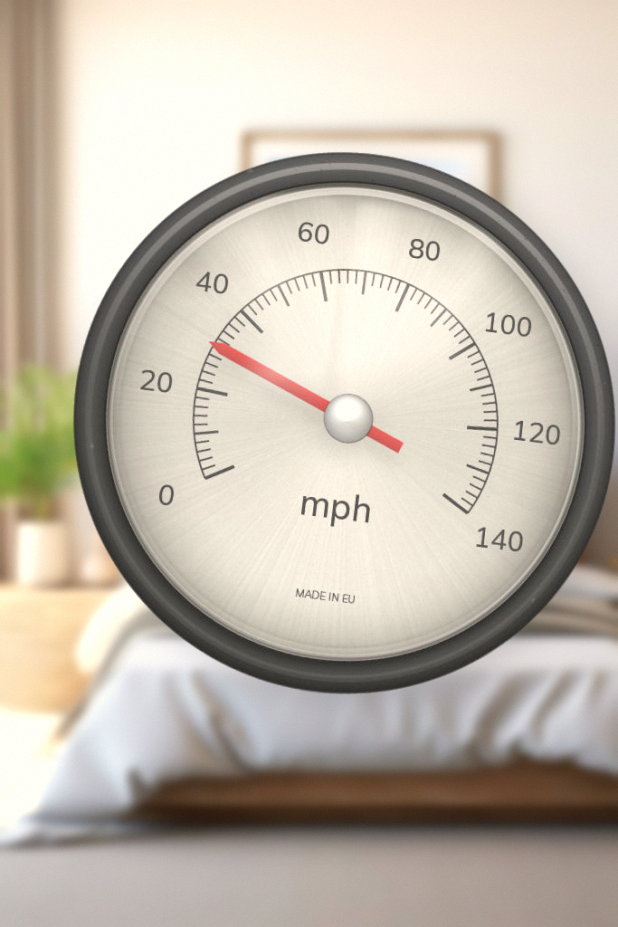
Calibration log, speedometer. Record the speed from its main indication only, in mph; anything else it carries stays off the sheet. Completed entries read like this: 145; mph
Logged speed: 30; mph
